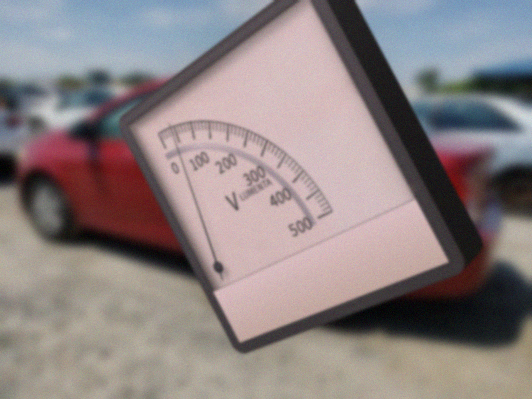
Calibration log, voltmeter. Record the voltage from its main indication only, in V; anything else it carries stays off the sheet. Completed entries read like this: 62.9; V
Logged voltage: 50; V
